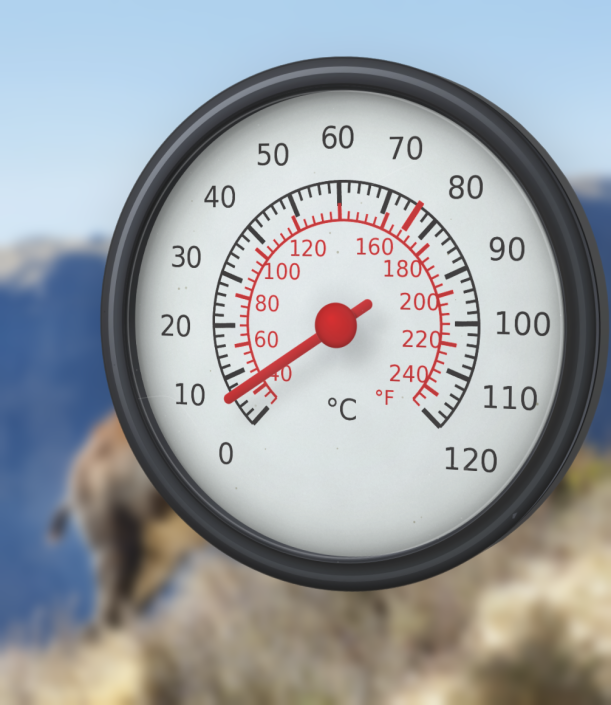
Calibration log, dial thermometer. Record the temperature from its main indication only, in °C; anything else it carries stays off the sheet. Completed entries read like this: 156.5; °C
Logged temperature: 6; °C
